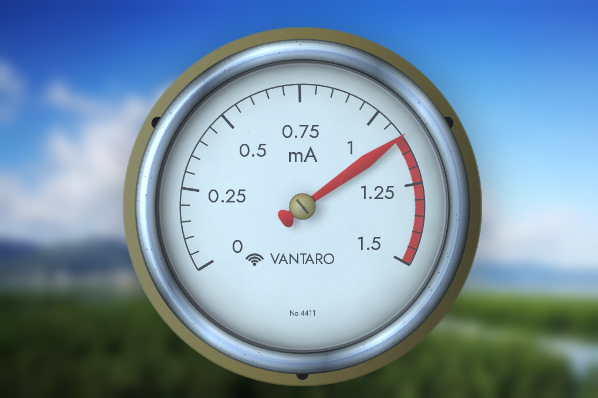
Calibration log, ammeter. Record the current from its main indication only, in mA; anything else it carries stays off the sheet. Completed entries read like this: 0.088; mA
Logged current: 1.1; mA
